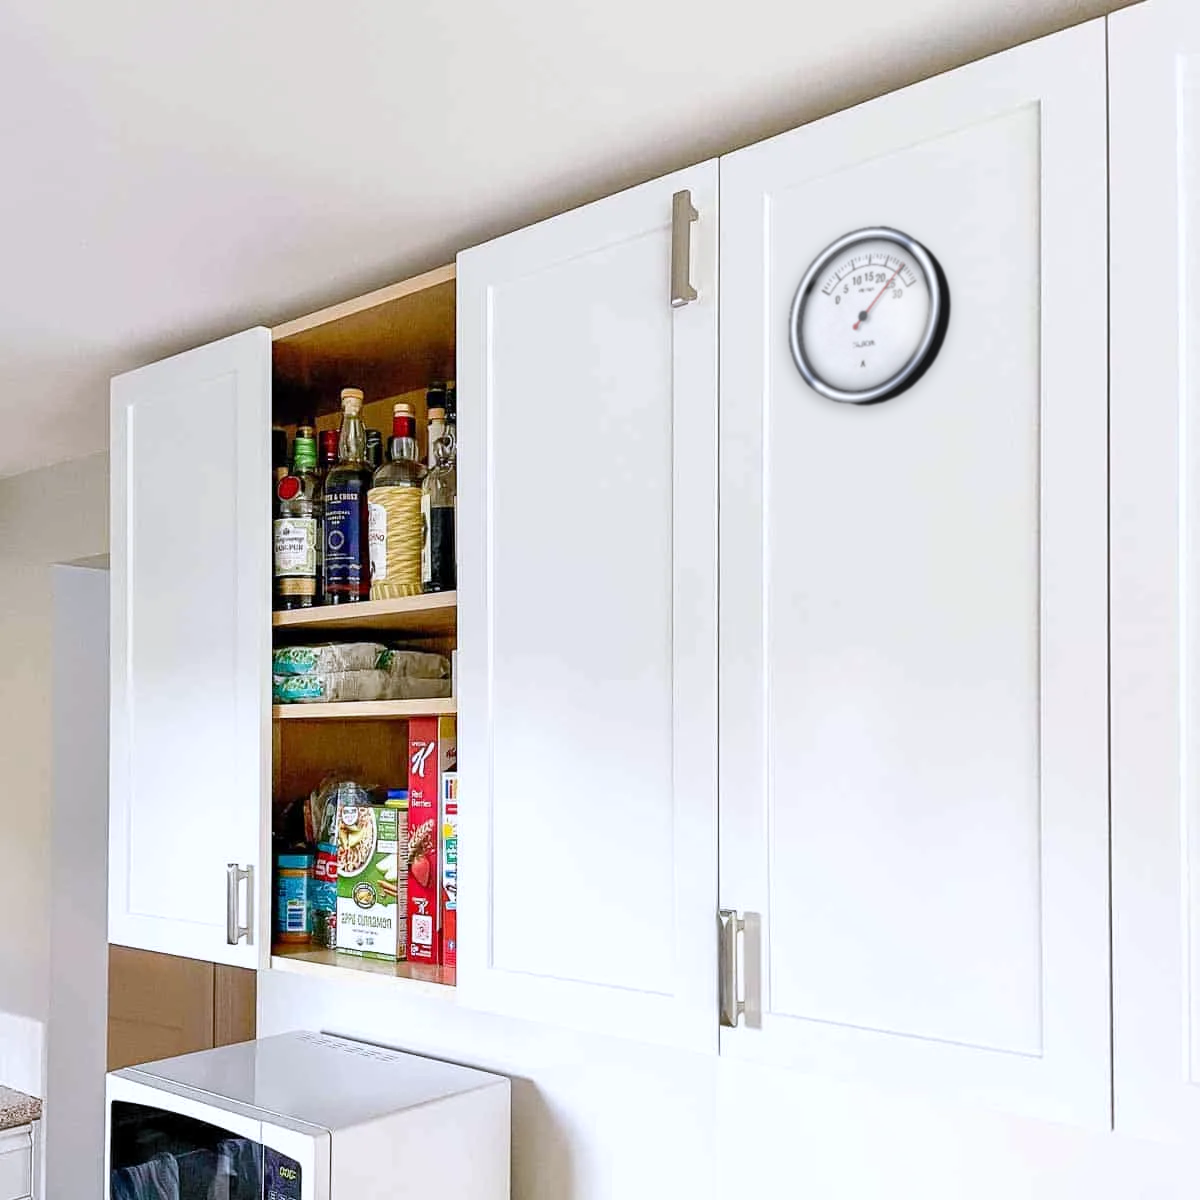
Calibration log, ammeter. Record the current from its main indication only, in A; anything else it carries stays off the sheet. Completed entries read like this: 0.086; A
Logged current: 25; A
